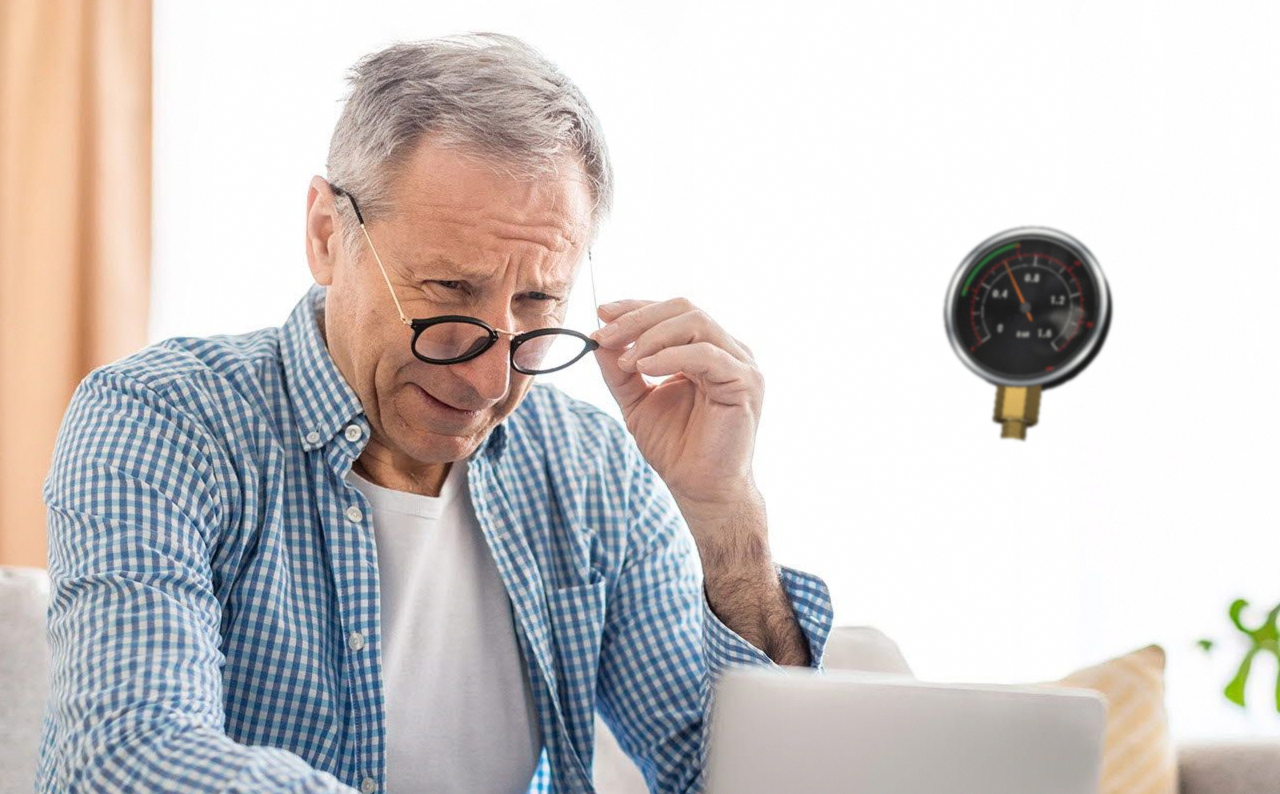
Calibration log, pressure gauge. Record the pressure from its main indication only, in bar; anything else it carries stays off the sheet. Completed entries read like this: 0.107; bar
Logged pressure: 0.6; bar
